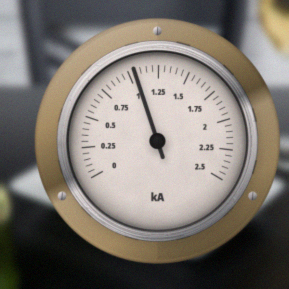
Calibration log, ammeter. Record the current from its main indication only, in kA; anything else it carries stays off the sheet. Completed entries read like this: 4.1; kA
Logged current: 1.05; kA
